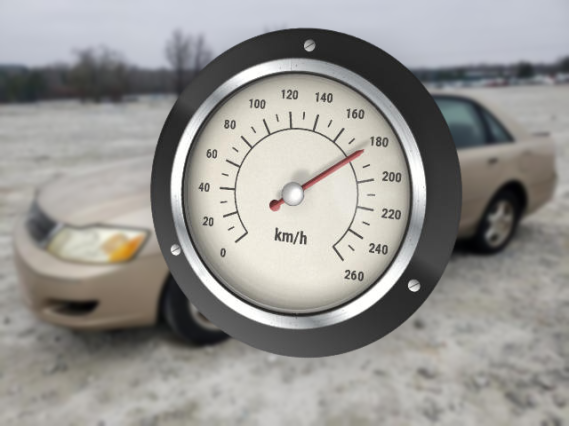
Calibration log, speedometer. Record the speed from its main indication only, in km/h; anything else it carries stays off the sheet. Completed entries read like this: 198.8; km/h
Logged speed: 180; km/h
